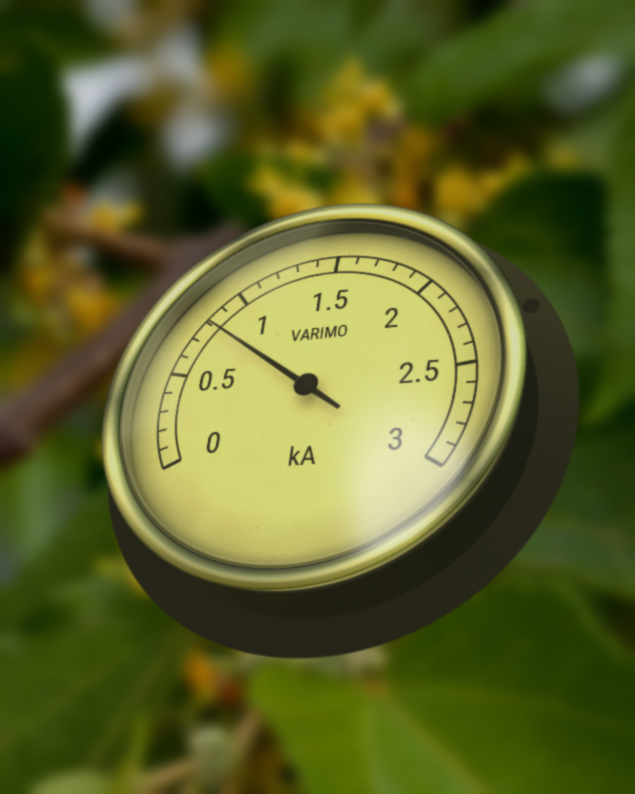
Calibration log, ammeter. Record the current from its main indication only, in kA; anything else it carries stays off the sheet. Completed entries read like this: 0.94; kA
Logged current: 0.8; kA
